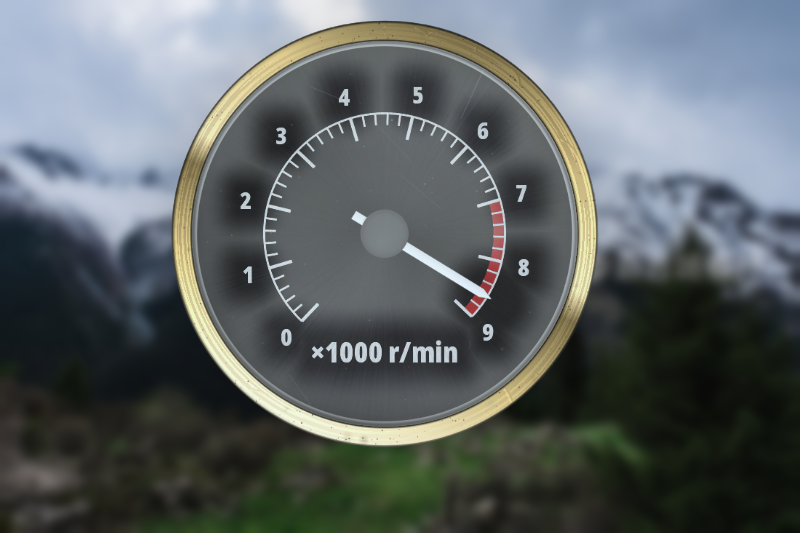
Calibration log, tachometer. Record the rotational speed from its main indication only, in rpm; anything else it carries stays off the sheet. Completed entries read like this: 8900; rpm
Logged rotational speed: 8600; rpm
